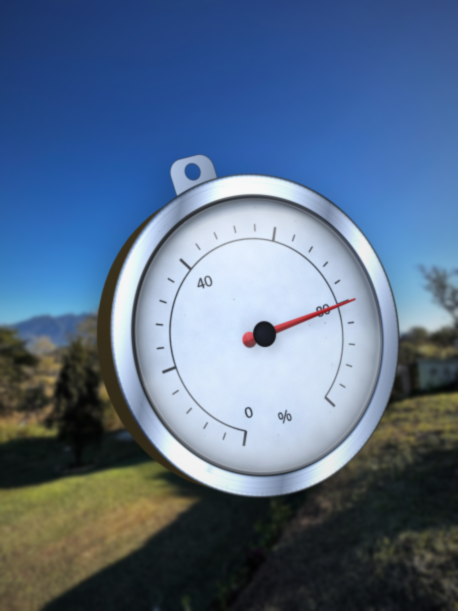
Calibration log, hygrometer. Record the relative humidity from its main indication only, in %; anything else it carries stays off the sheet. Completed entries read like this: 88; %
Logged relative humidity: 80; %
